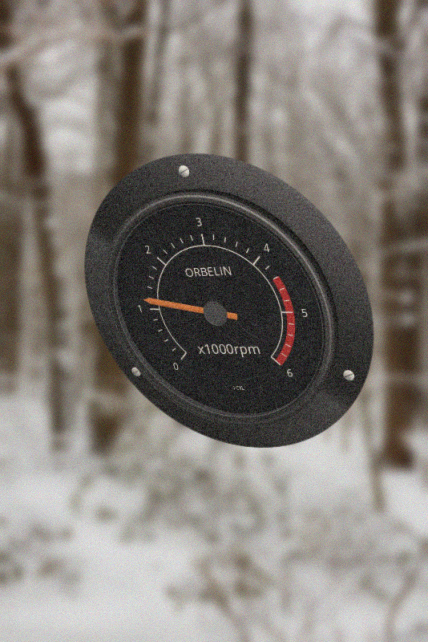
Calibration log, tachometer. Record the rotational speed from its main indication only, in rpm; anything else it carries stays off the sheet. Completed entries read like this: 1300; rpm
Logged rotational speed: 1200; rpm
